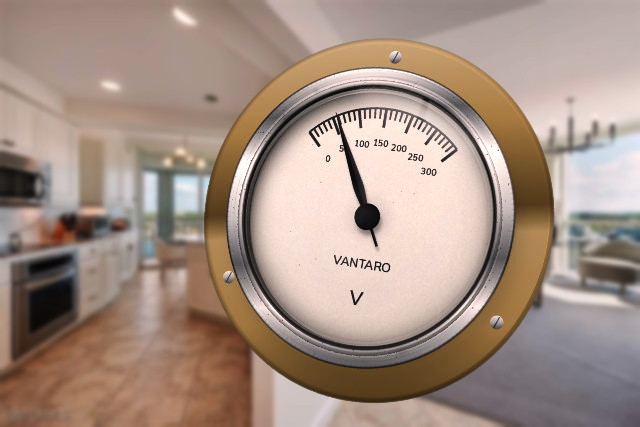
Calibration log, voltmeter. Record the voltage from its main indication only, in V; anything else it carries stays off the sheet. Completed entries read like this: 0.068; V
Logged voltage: 60; V
